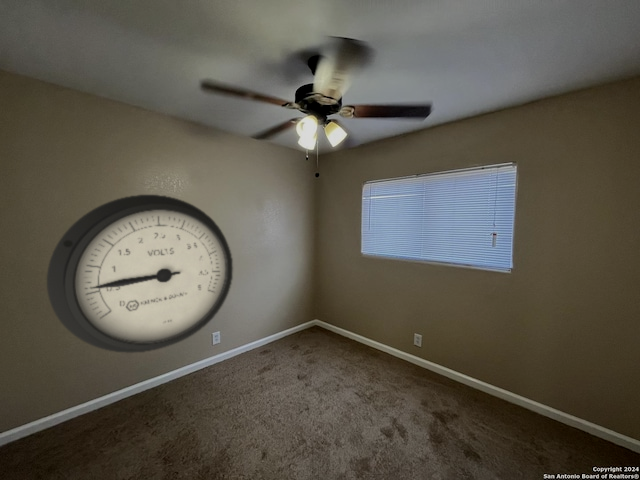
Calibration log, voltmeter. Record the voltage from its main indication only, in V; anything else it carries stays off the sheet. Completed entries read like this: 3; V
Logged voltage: 0.6; V
